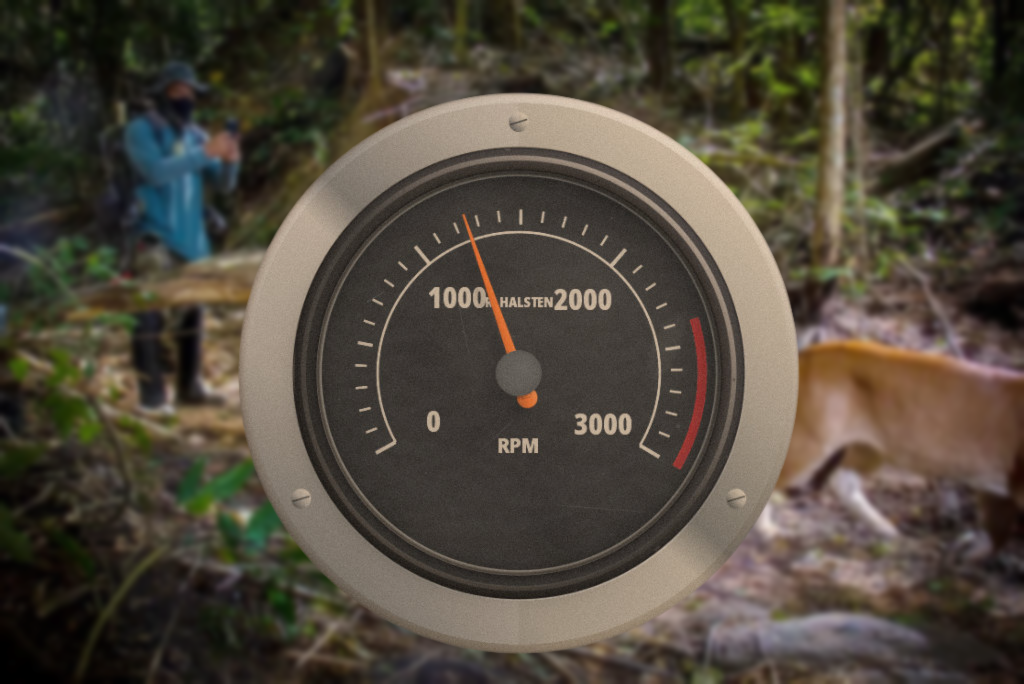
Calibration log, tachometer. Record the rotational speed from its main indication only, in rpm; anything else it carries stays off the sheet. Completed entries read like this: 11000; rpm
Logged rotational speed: 1250; rpm
